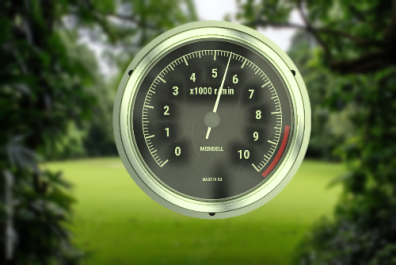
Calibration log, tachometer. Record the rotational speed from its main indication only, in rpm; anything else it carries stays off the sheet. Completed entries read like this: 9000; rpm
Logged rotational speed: 5500; rpm
